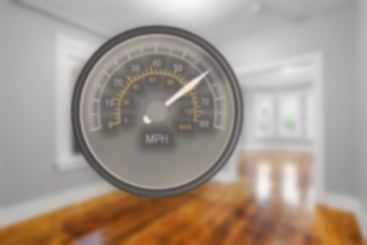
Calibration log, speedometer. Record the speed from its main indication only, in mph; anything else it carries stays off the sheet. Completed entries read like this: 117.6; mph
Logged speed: 60; mph
